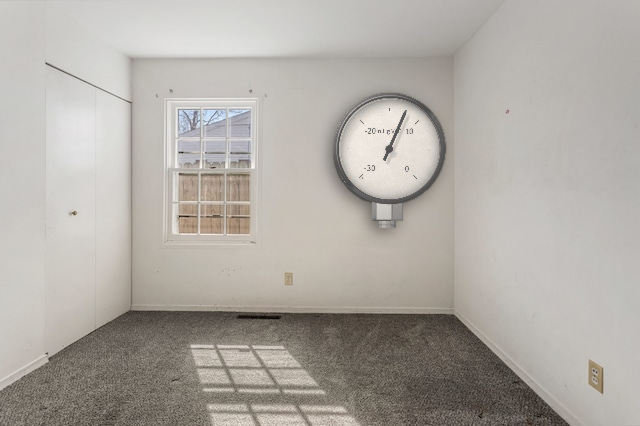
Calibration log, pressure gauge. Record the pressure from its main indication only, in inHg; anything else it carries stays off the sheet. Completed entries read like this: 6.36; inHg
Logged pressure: -12.5; inHg
